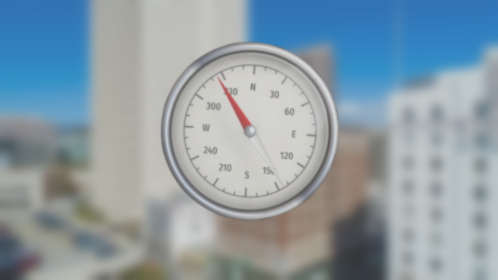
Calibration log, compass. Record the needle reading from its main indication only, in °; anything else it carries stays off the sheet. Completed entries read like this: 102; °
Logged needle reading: 325; °
